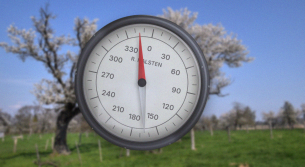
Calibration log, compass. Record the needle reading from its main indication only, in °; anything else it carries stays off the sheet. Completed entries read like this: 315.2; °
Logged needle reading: 345; °
